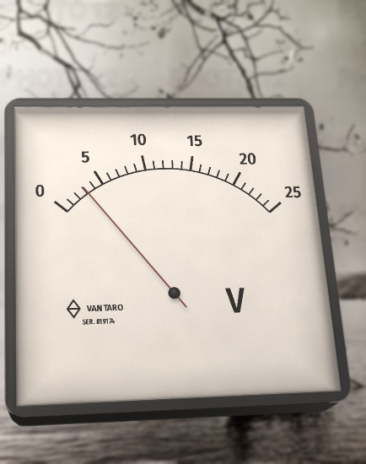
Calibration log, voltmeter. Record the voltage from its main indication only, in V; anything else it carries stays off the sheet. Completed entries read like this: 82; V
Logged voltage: 3; V
